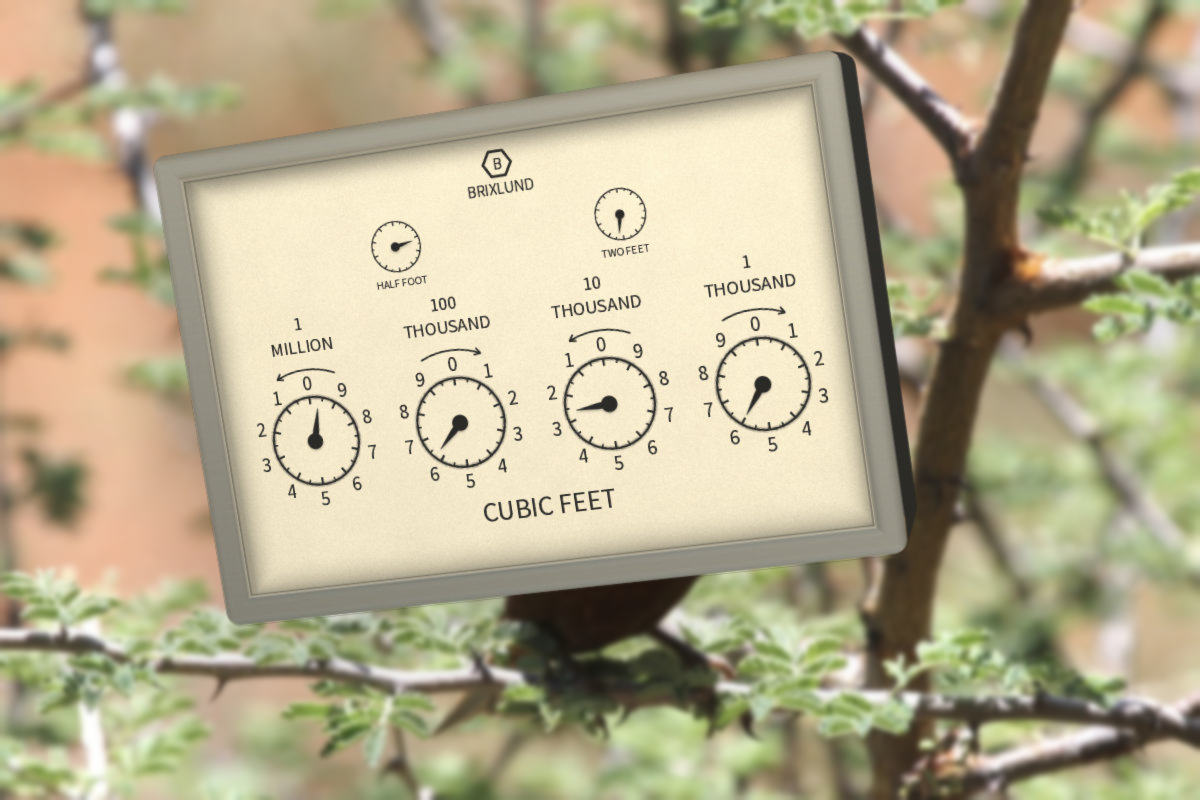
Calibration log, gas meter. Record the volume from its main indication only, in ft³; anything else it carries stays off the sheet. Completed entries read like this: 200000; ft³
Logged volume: 962600; ft³
